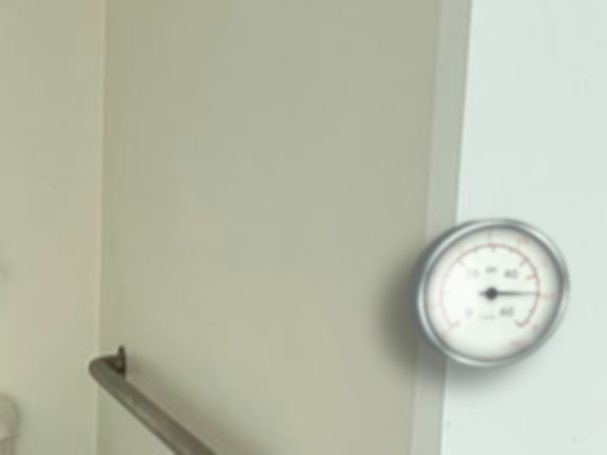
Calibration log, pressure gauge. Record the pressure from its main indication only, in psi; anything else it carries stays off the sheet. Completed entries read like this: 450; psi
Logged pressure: 50; psi
